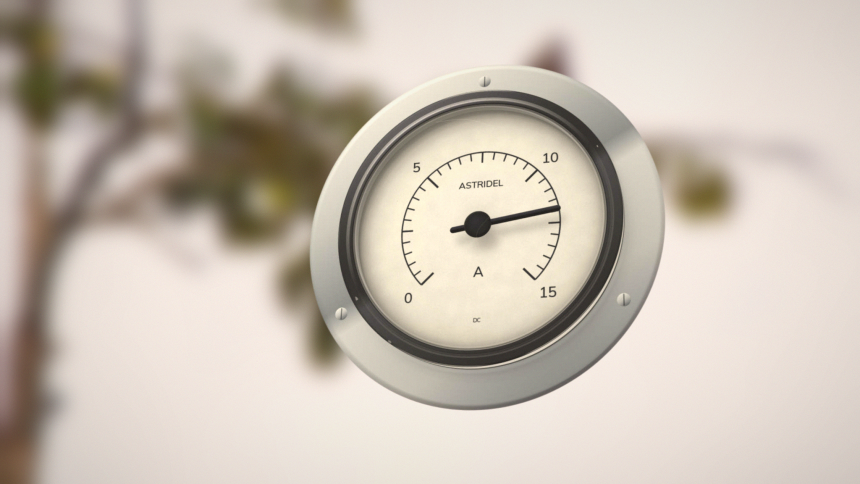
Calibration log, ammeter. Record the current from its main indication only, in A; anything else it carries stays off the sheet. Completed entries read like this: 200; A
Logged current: 12; A
